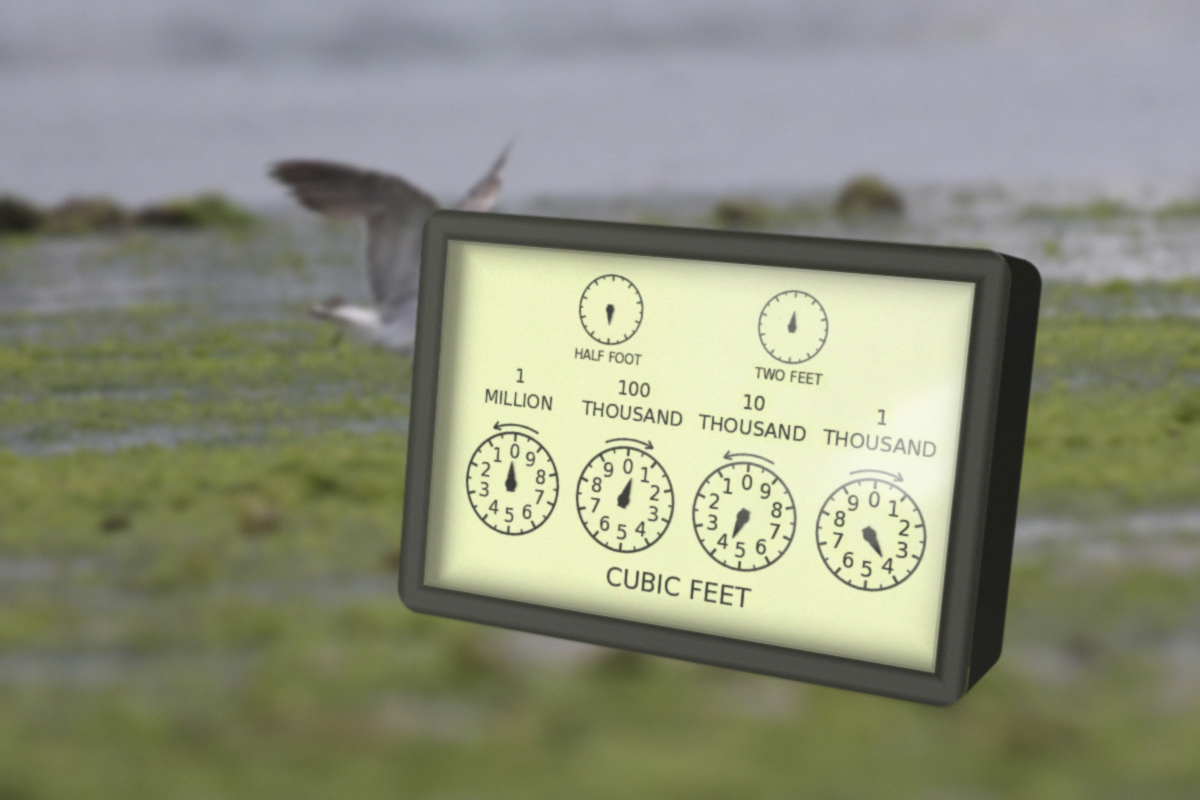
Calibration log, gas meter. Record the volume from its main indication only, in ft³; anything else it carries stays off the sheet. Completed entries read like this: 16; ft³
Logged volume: 4400; ft³
